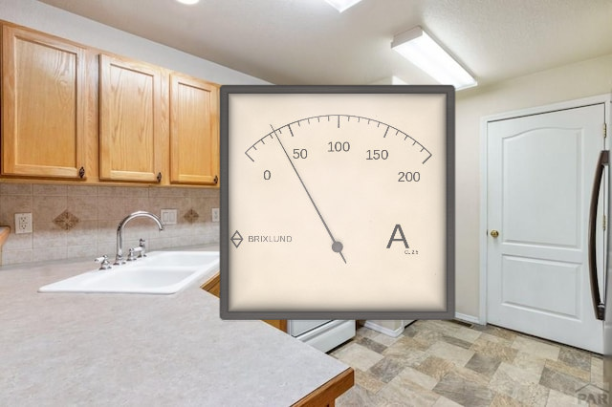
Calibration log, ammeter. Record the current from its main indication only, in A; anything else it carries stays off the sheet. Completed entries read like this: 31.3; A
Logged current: 35; A
